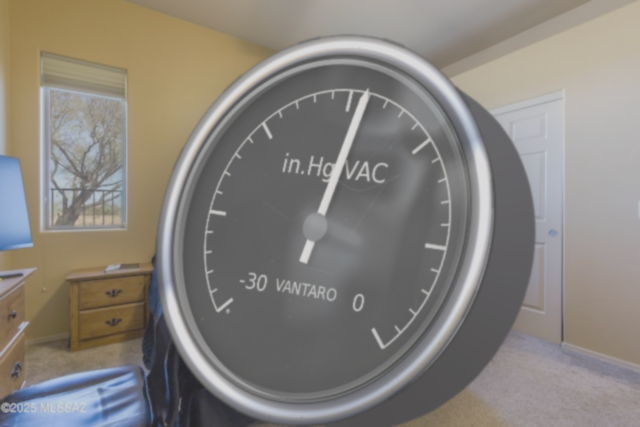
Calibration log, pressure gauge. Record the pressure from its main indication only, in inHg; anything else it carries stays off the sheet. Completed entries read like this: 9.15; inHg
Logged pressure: -14; inHg
